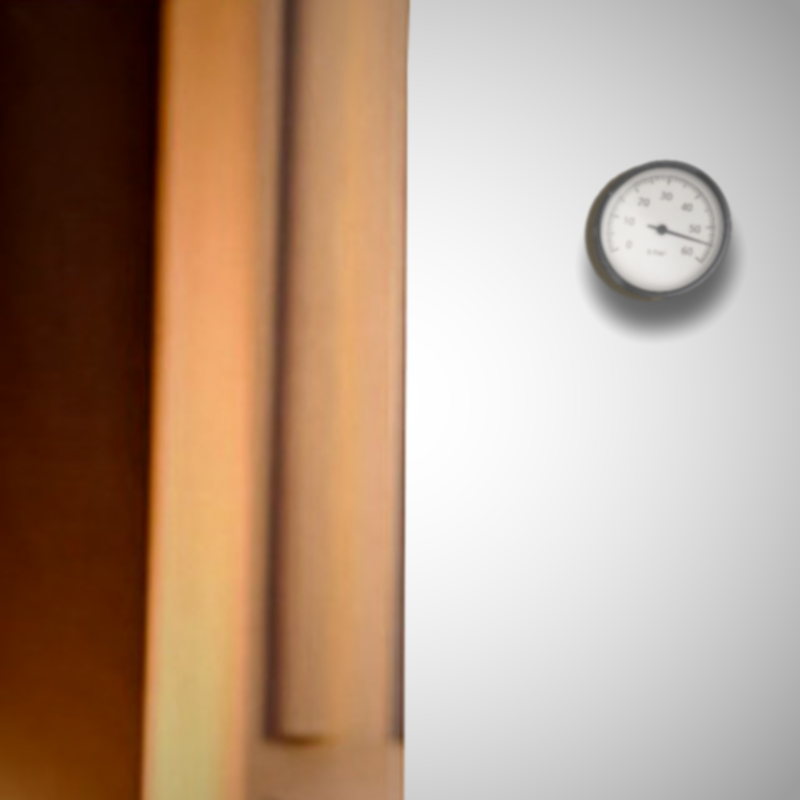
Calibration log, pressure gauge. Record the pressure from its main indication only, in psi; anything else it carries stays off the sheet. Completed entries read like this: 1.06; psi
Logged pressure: 55; psi
